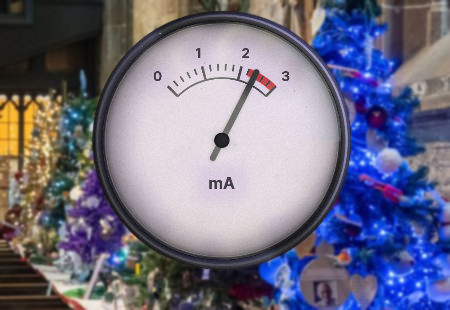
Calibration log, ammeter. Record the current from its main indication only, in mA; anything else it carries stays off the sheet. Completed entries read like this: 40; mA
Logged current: 2.4; mA
